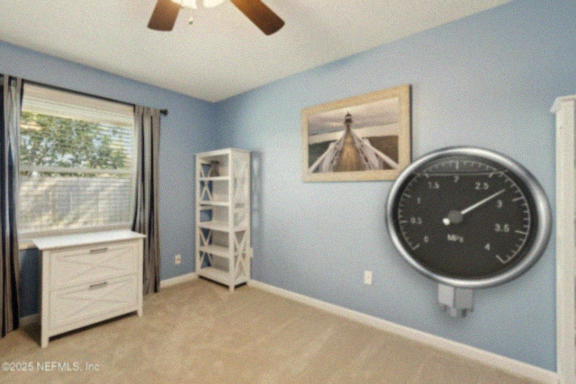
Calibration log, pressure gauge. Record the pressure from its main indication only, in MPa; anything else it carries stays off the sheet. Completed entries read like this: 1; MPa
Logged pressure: 2.8; MPa
